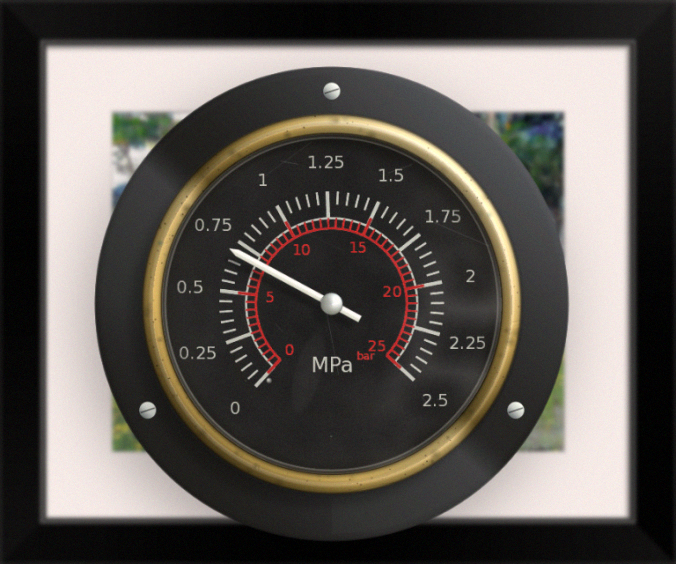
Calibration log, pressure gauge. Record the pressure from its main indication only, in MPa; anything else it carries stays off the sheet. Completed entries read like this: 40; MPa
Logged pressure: 0.7; MPa
